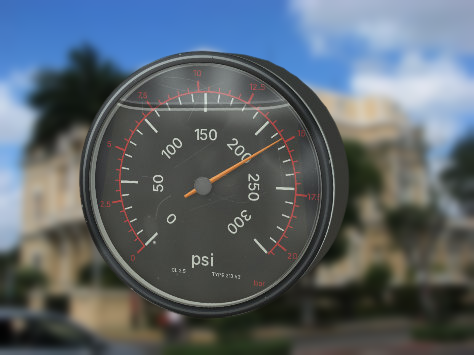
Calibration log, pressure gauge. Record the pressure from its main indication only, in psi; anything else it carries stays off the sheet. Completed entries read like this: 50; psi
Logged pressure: 215; psi
